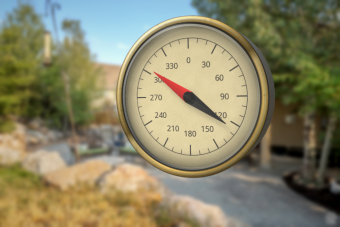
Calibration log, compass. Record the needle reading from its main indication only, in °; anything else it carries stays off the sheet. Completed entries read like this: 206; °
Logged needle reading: 305; °
